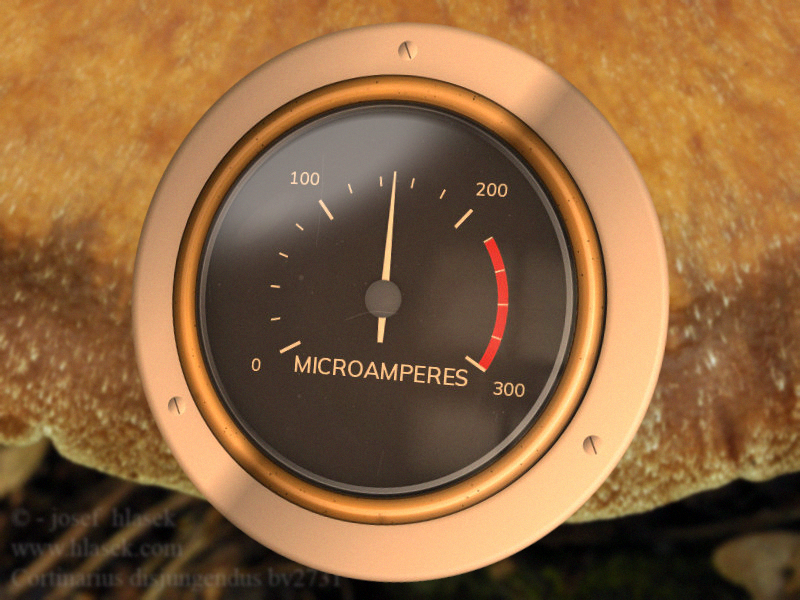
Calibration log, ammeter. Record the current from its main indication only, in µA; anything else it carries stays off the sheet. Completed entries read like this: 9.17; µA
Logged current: 150; µA
